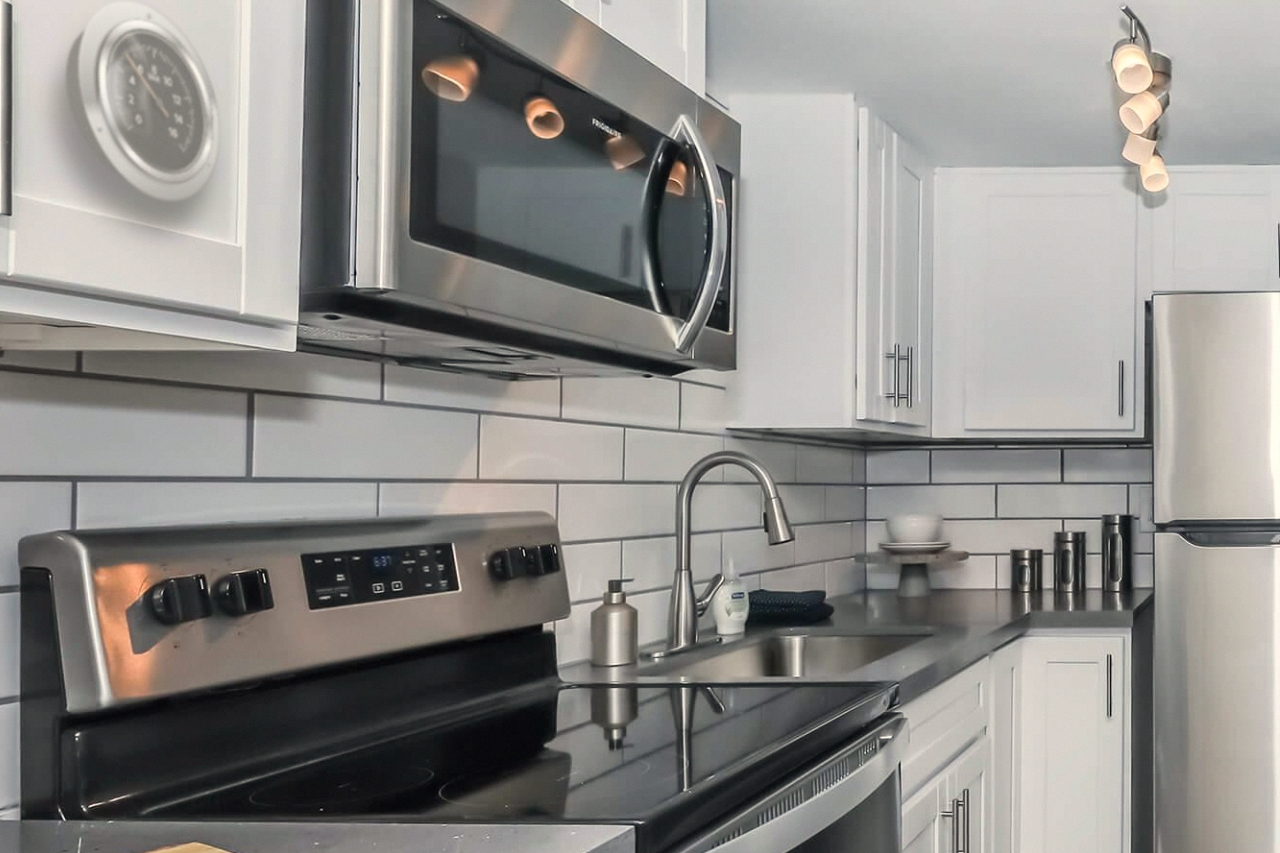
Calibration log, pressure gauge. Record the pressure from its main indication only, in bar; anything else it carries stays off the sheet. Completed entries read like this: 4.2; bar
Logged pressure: 5; bar
